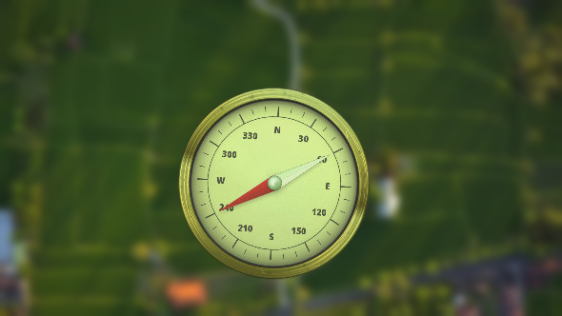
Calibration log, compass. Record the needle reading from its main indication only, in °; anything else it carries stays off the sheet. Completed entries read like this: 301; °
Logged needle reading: 240; °
